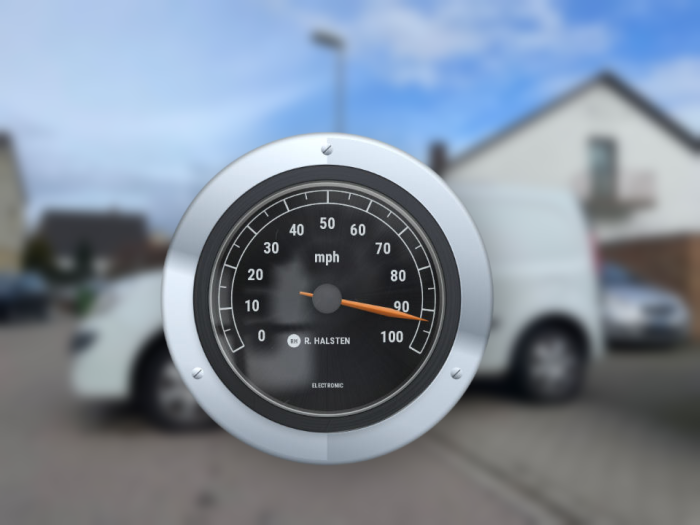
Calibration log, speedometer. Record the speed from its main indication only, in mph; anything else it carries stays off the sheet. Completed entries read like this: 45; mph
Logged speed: 92.5; mph
